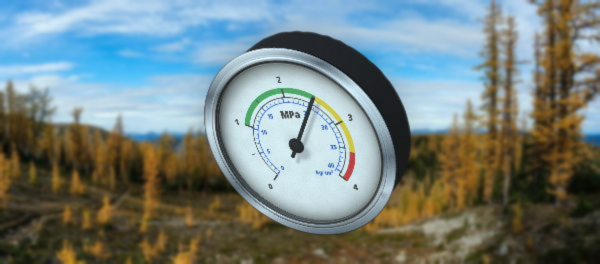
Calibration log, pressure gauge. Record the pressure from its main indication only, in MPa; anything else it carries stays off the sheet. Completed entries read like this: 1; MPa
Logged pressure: 2.5; MPa
